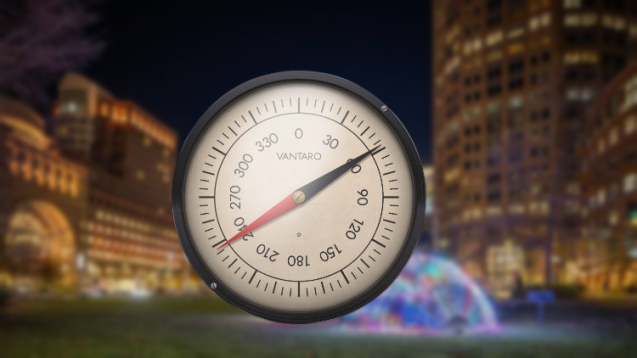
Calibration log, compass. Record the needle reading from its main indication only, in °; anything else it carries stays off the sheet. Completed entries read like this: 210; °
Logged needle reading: 237.5; °
